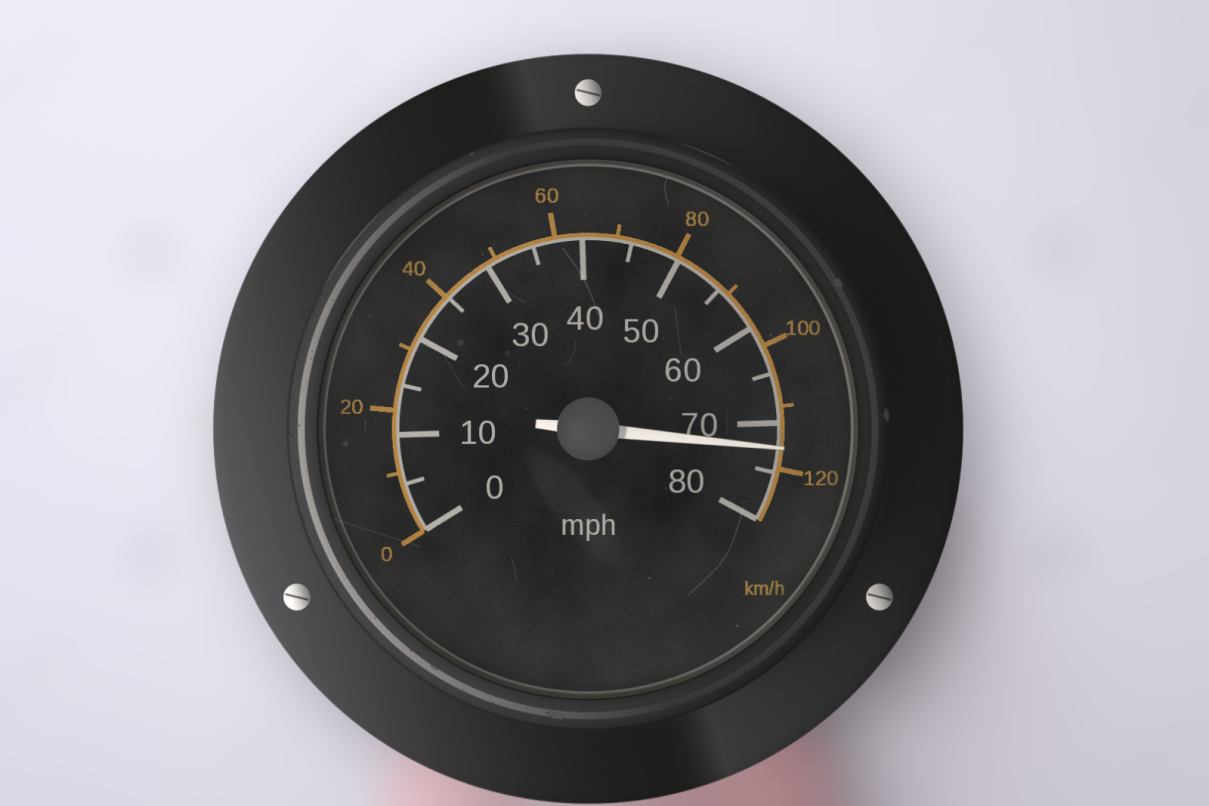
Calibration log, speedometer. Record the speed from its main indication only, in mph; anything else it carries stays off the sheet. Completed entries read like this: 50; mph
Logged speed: 72.5; mph
